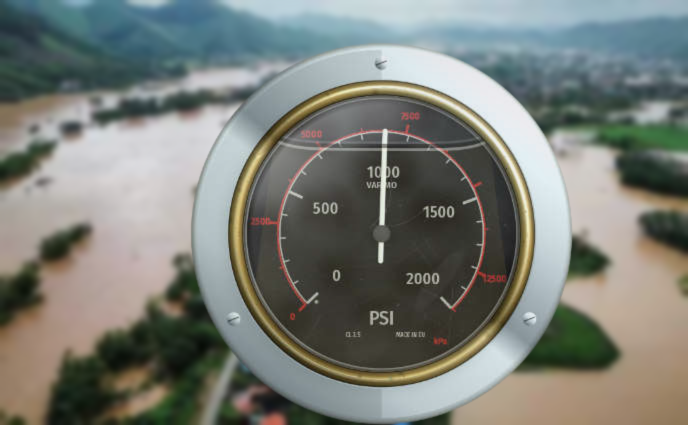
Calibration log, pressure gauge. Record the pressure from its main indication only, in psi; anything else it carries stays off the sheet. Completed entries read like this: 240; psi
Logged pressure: 1000; psi
